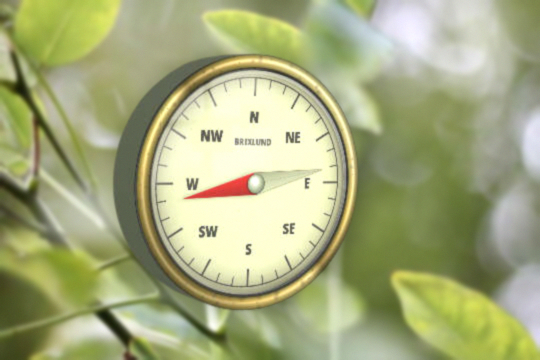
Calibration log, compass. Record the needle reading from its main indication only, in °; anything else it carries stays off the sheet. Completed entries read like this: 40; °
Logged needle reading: 260; °
